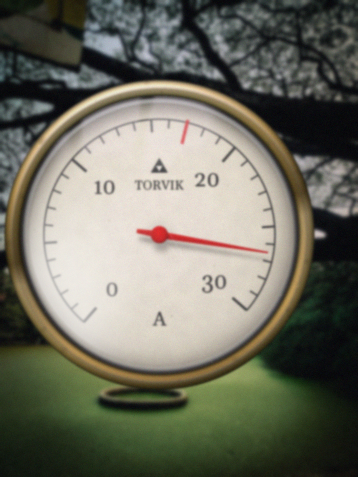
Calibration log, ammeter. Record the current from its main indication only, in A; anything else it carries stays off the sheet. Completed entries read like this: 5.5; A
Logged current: 26.5; A
